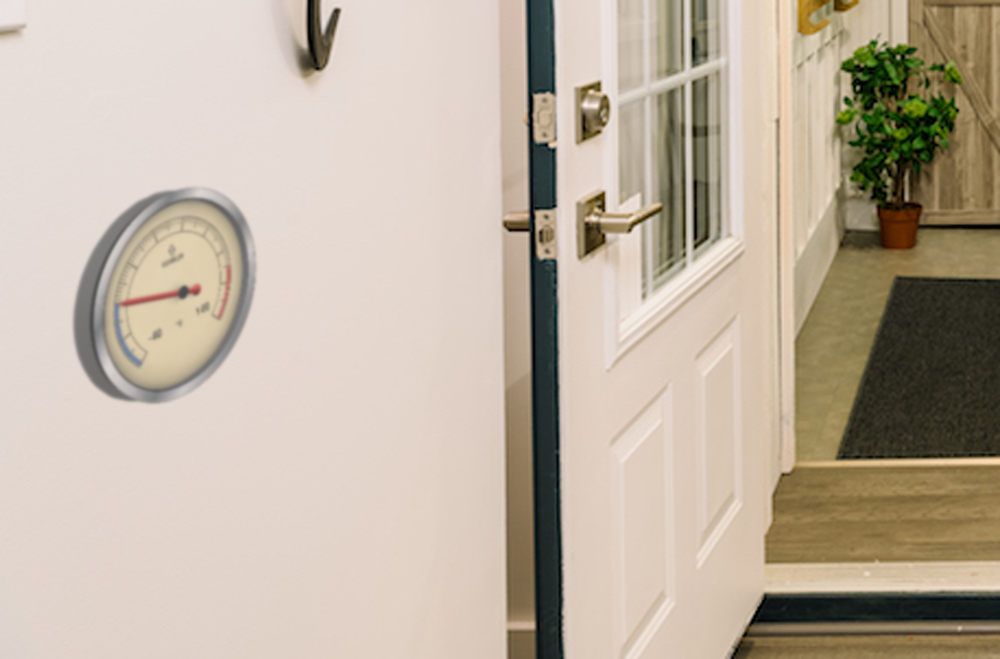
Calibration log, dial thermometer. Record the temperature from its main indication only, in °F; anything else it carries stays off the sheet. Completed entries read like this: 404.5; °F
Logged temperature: 0; °F
